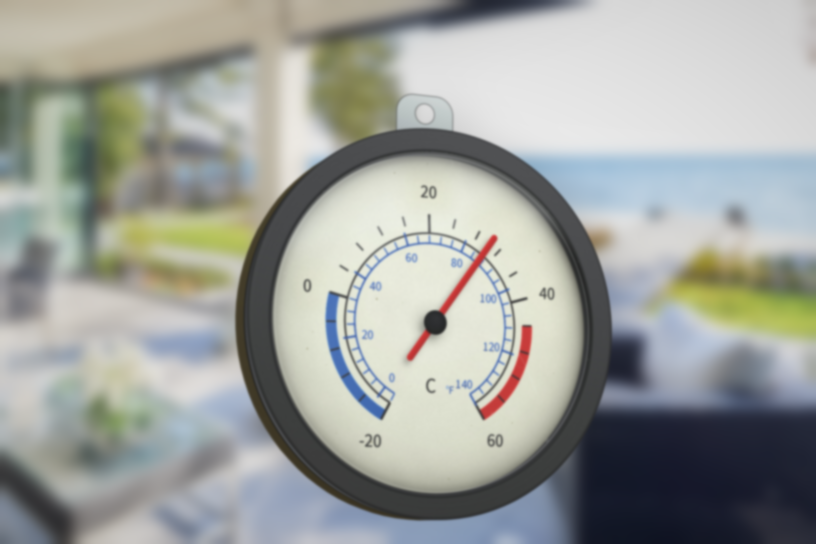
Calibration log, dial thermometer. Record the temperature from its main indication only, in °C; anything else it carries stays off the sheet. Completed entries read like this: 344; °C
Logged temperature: 30; °C
